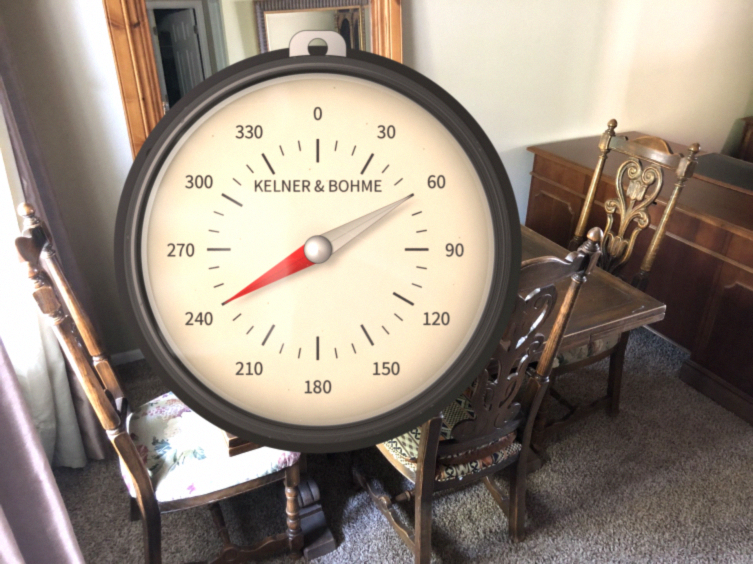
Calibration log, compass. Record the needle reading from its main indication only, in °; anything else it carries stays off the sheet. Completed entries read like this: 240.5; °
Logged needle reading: 240; °
